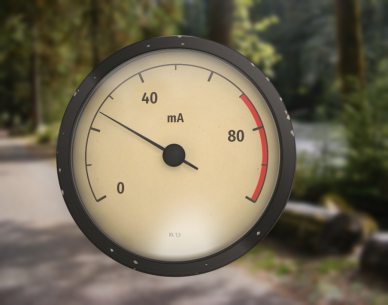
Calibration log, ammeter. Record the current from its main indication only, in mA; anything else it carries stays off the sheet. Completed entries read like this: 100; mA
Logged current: 25; mA
